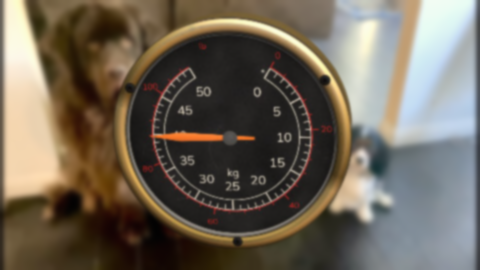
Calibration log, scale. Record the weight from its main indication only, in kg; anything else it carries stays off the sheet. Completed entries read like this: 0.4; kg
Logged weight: 40; kg
